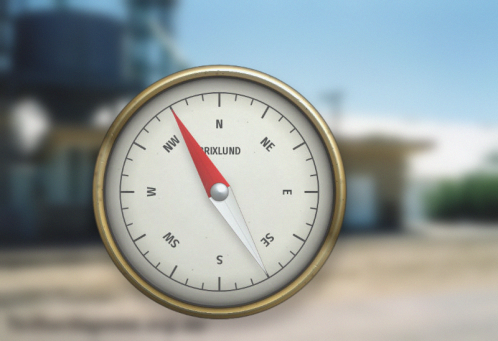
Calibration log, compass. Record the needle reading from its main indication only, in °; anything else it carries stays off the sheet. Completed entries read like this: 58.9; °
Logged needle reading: 330; °
